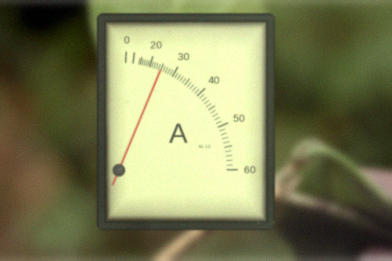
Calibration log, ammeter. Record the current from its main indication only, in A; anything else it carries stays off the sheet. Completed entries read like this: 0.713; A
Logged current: 25; A
